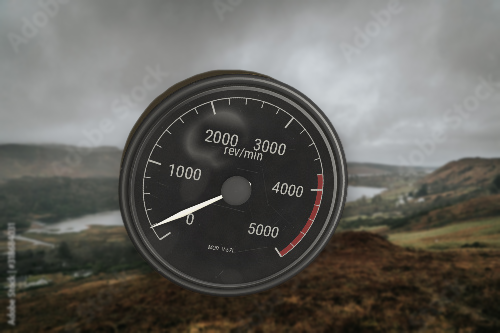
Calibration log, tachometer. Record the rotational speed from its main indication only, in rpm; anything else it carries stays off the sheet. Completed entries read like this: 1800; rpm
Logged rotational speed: 200; rpm
